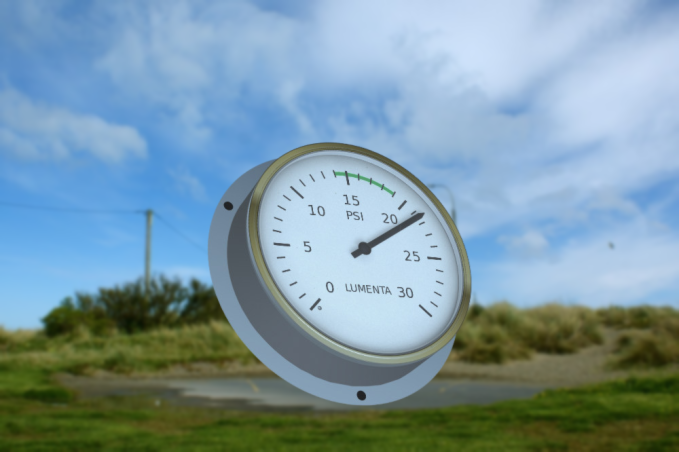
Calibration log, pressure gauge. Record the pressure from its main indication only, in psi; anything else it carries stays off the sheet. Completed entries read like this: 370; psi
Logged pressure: 21.5; psi
